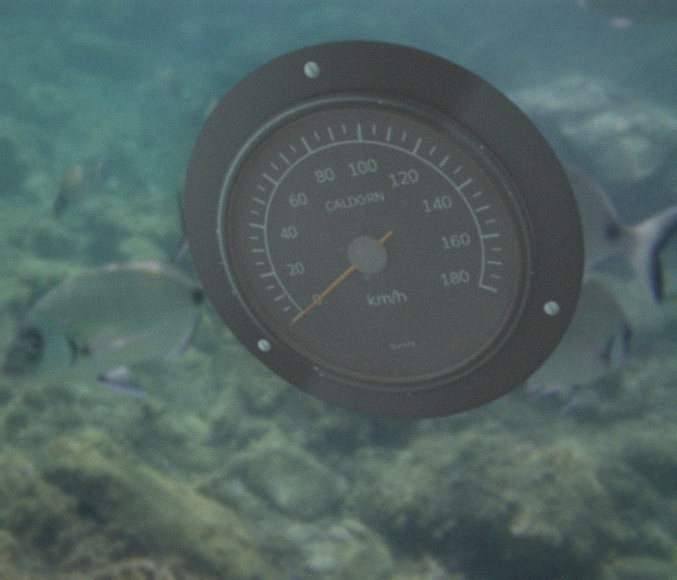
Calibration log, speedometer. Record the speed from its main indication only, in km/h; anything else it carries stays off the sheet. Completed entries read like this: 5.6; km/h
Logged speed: 0; km/h
